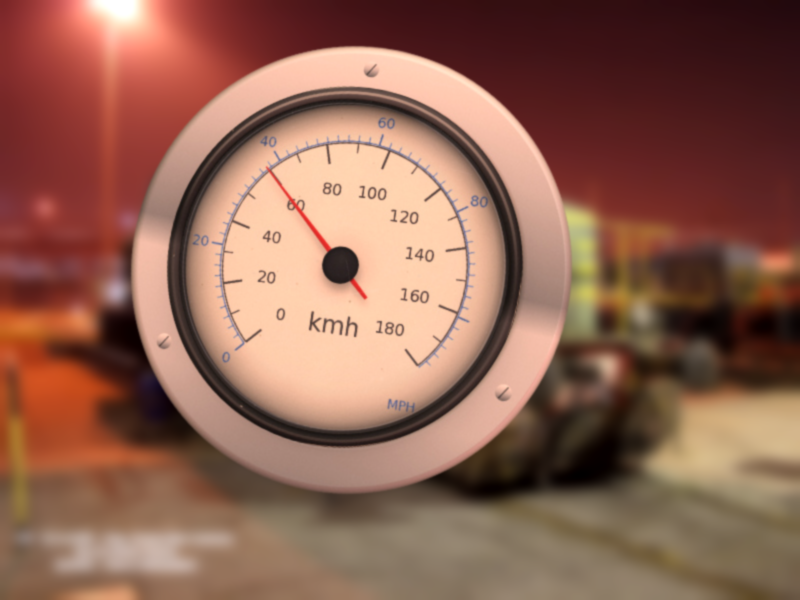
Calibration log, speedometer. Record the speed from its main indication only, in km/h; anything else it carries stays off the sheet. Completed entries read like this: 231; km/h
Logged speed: 60; km/h
